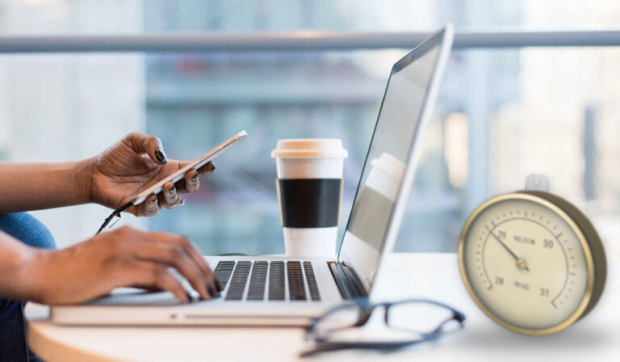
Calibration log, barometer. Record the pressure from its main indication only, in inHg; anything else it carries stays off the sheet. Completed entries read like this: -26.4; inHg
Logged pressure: 28.9; inHg
